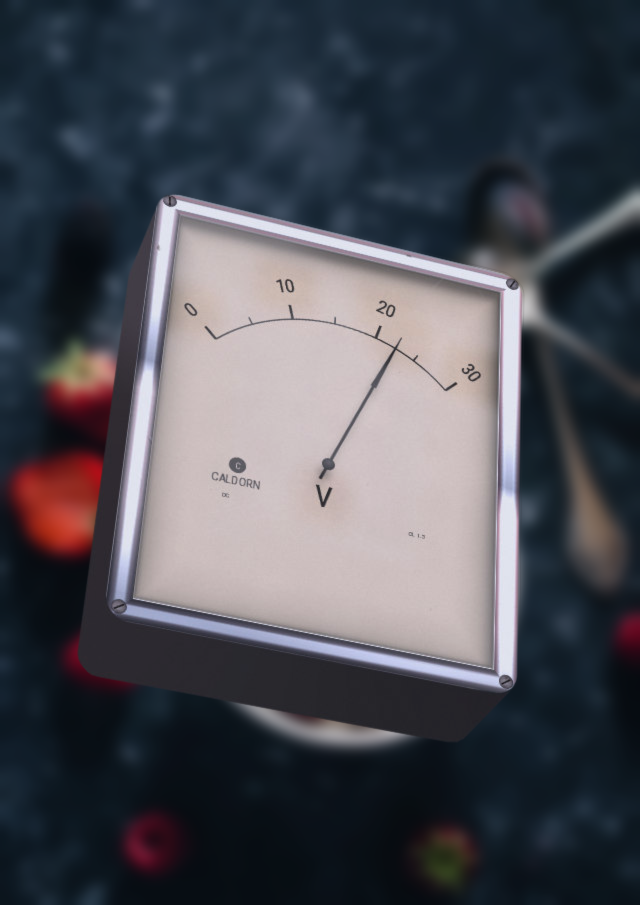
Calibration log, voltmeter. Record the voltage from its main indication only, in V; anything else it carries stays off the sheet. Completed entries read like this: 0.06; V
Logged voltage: 22.5; V
